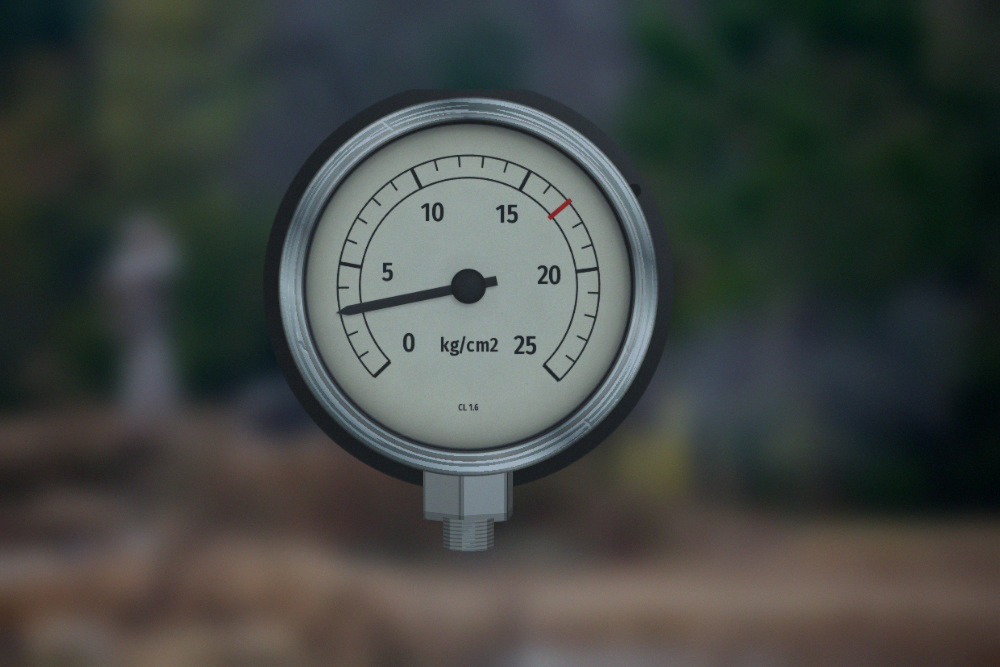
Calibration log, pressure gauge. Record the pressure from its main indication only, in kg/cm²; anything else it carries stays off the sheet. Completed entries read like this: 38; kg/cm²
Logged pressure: 3; kg/cm²
